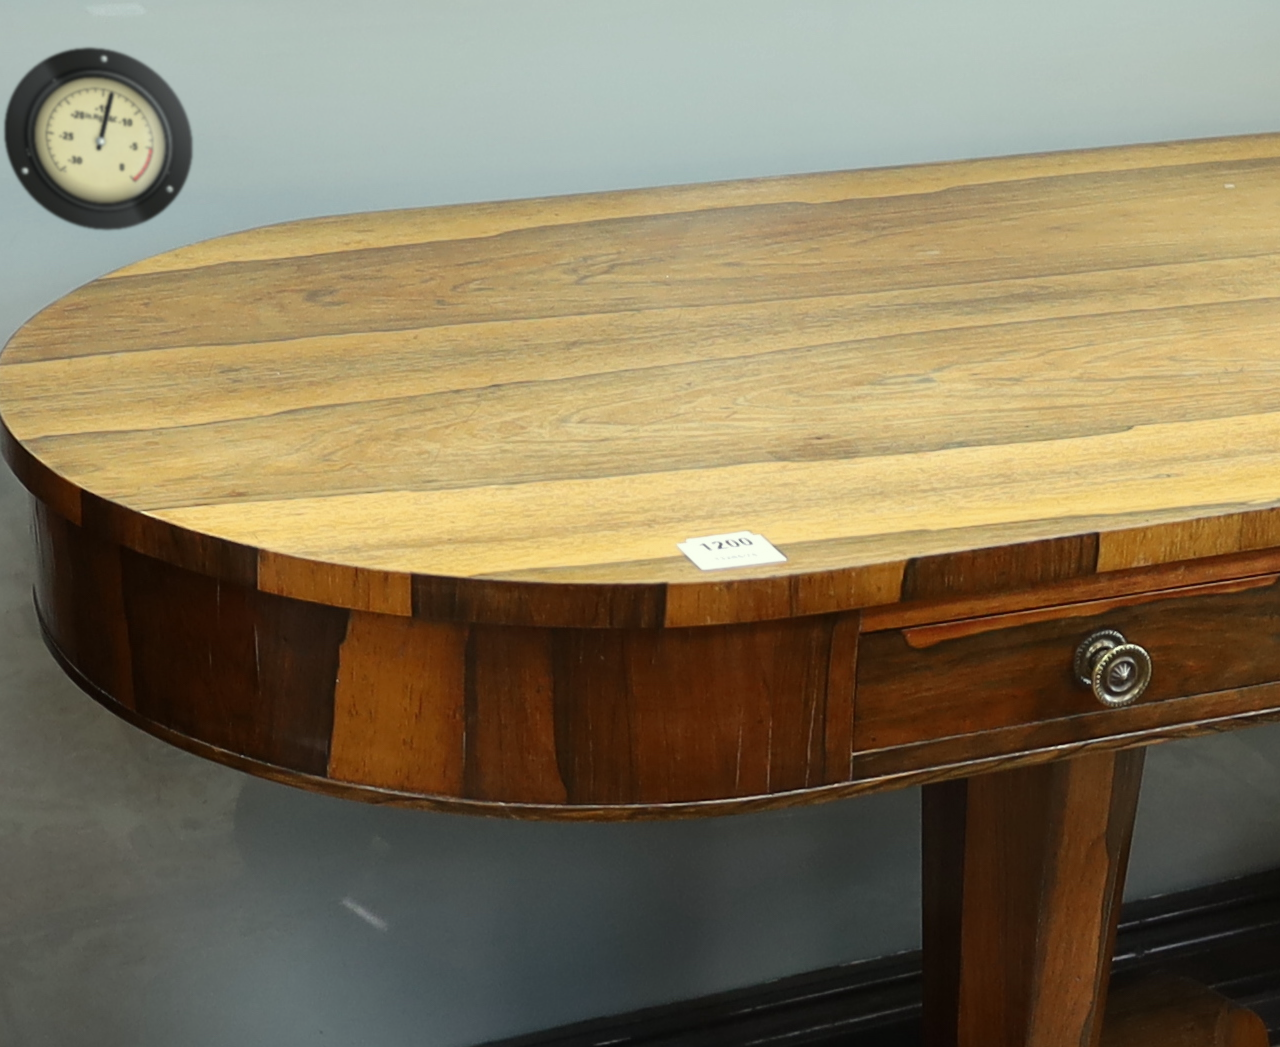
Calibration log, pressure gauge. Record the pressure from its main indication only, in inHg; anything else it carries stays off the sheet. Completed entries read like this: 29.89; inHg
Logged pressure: -14; inHg
